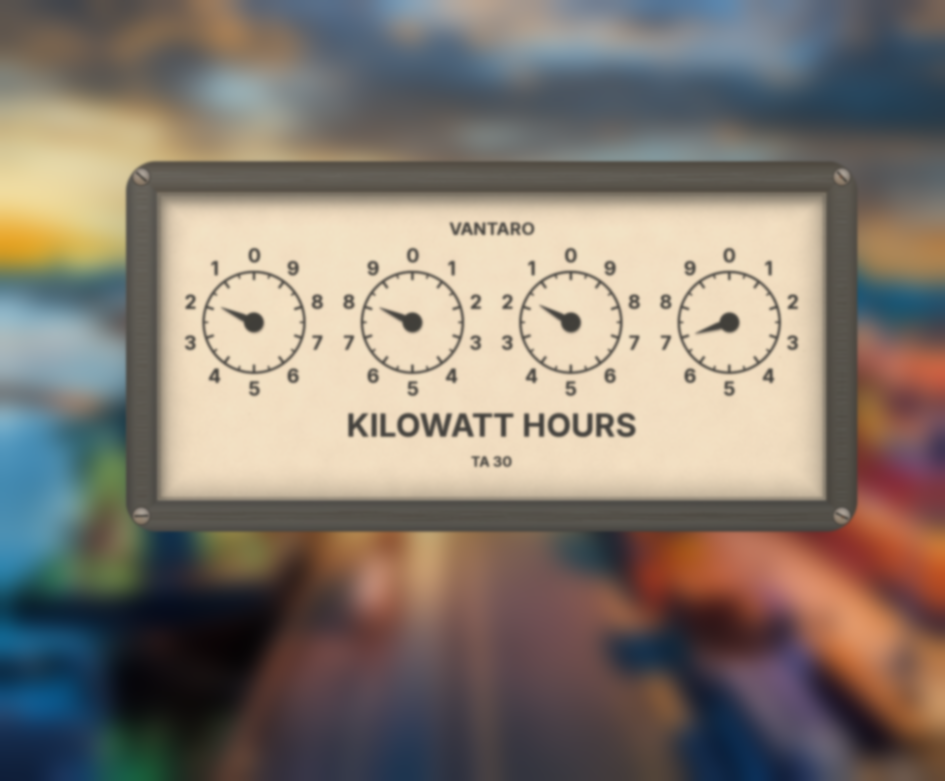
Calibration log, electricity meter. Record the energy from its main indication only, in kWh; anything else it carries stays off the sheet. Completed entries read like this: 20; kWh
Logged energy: 1817; kWh
